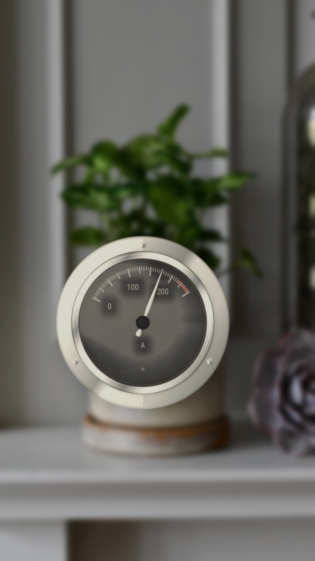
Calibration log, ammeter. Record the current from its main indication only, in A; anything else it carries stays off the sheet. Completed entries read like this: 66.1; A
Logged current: 175; A
